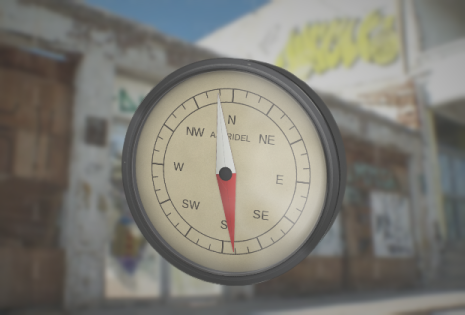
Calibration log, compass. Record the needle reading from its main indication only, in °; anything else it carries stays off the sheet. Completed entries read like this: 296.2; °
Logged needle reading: 170; °
